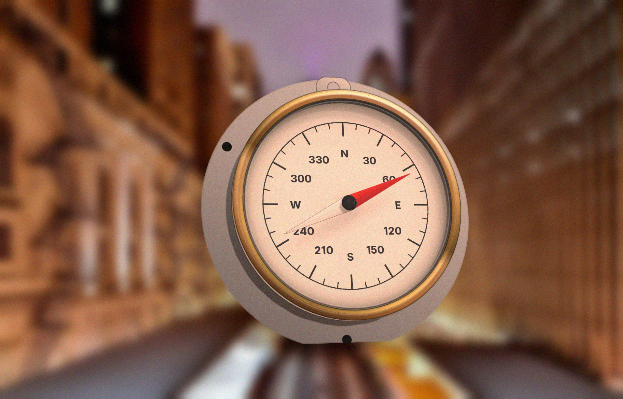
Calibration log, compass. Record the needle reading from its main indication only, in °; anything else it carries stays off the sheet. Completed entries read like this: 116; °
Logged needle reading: 65; °
